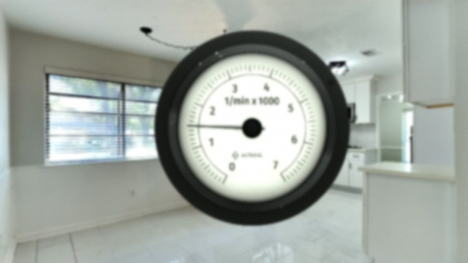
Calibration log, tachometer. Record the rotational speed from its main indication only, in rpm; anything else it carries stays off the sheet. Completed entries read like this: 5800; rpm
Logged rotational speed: 1500; rpm
